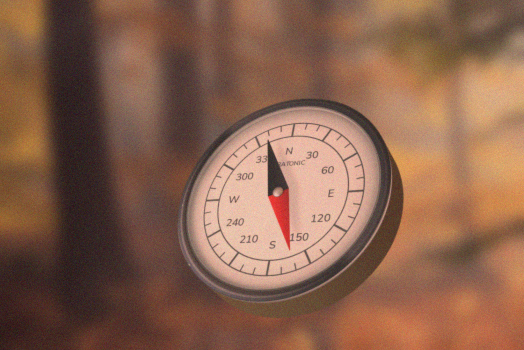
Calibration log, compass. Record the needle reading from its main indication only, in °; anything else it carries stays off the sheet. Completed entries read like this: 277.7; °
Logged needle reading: 160; °
